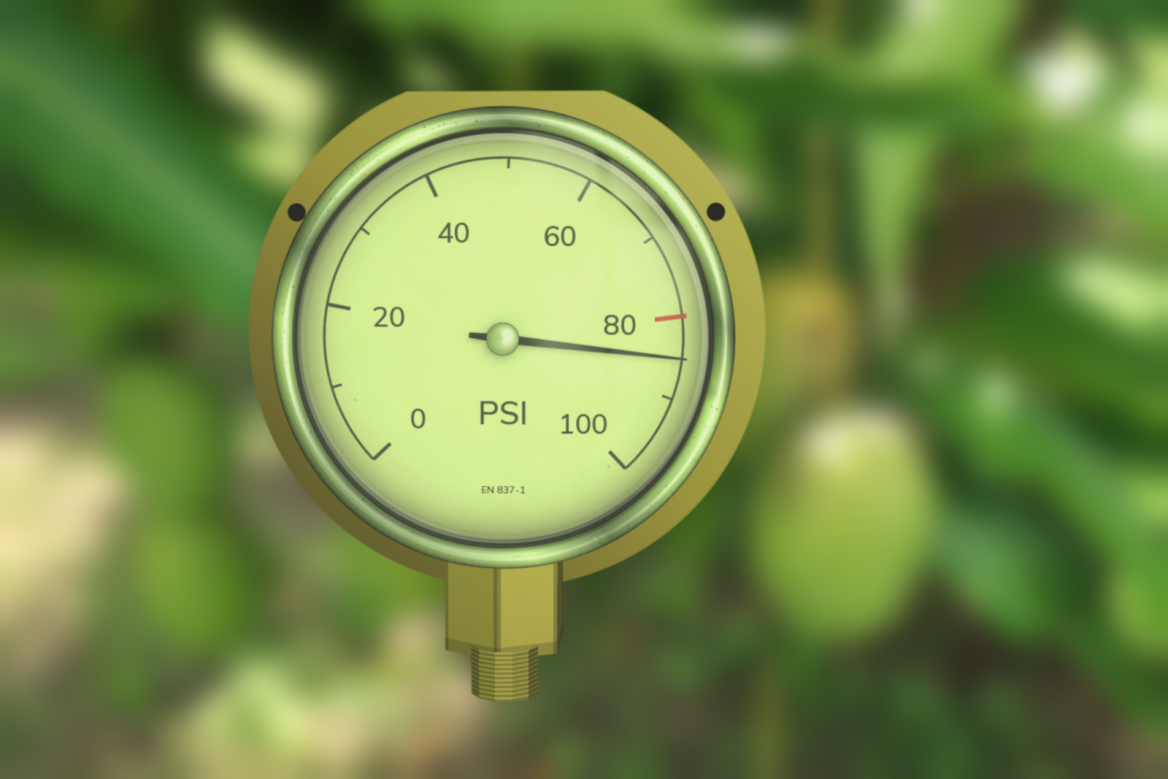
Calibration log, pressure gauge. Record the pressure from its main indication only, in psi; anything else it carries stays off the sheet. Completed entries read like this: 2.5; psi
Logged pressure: 85; psi
